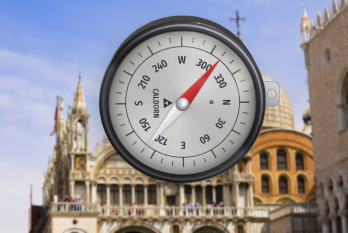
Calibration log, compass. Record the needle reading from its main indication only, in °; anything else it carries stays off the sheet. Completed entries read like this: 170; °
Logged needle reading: 310; °
